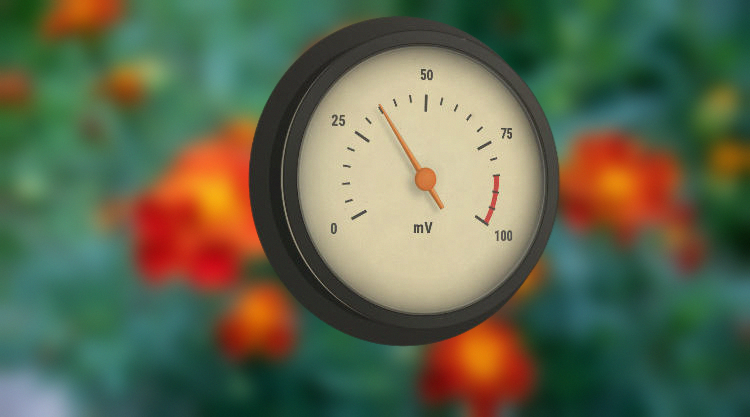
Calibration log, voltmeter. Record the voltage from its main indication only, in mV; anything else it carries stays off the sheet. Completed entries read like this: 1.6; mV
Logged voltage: 35; mV
